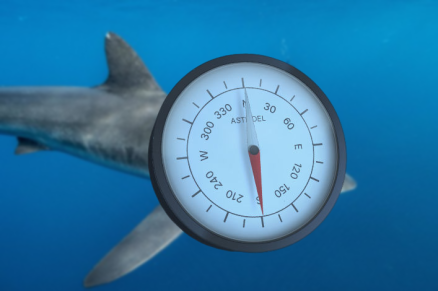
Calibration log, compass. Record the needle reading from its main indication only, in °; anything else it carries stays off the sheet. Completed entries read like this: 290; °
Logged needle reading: 180; °
